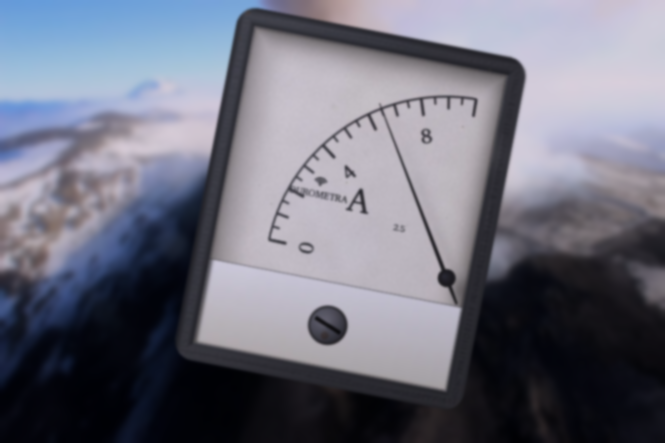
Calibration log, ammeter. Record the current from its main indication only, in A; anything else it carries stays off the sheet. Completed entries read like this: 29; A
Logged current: 6.5; A
